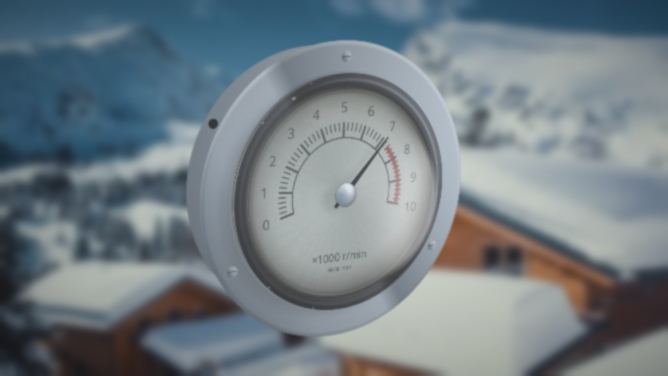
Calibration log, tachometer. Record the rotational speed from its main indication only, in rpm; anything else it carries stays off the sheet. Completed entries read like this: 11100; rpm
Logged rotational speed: 7000; rpm
